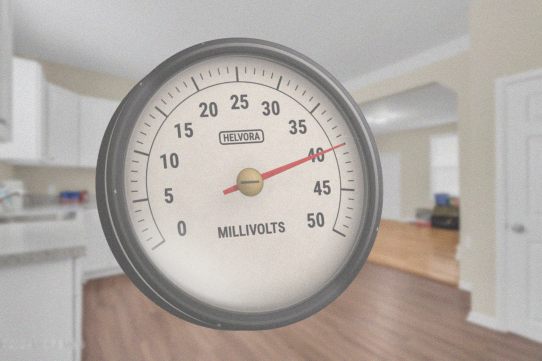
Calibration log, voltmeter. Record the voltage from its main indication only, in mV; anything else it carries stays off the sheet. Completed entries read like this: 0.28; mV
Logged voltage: 40; mV
